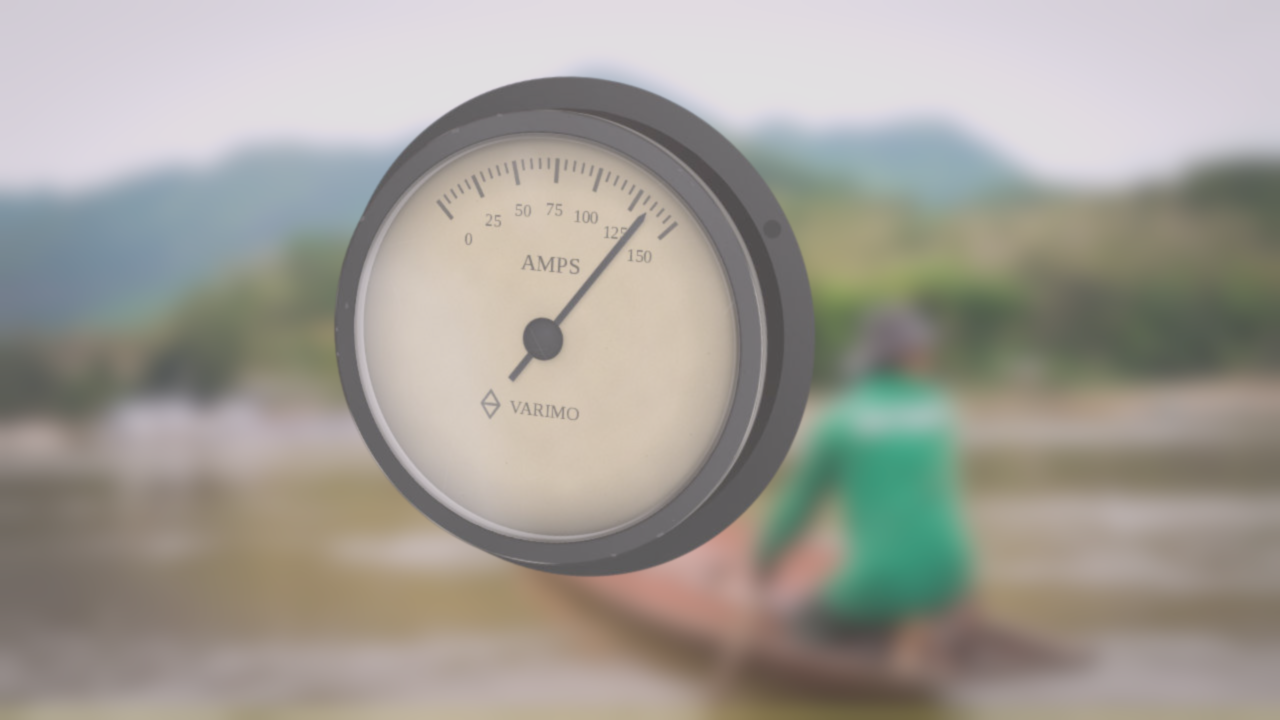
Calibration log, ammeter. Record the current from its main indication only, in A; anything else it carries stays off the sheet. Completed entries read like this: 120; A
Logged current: 135; A
